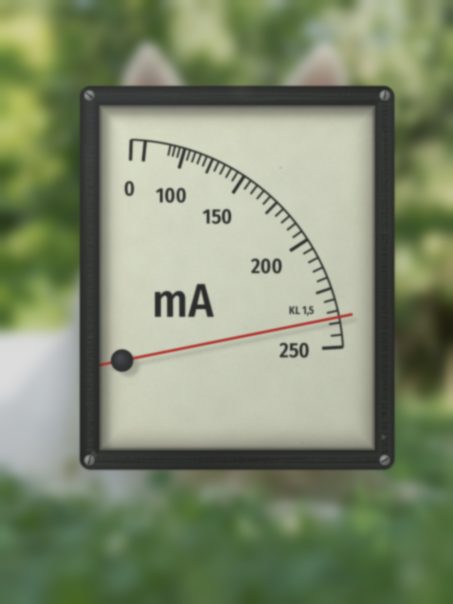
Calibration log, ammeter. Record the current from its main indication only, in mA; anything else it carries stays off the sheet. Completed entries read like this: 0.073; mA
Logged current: 237.5; mA
